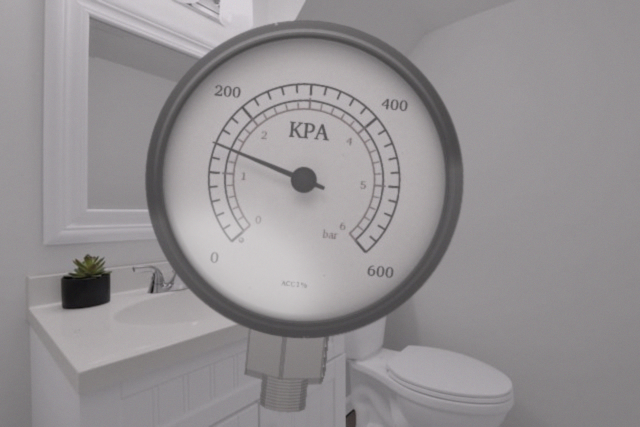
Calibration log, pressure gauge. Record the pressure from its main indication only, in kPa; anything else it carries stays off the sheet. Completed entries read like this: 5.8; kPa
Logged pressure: 140; kPa
